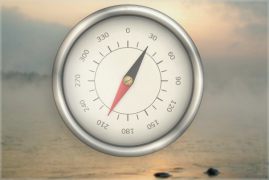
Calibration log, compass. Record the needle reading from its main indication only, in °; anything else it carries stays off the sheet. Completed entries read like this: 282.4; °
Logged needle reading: 210; °
